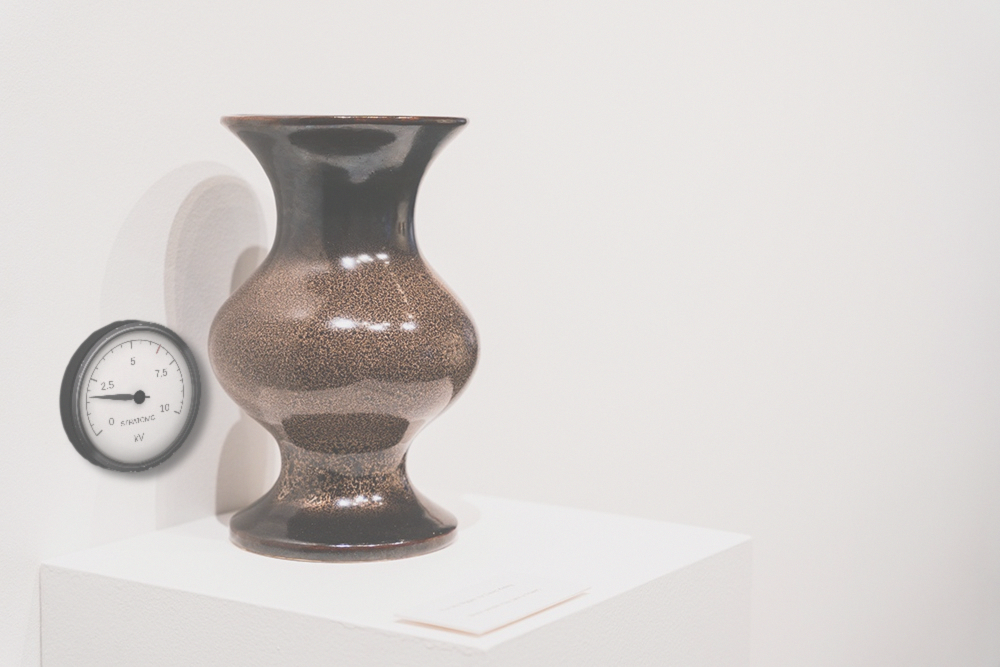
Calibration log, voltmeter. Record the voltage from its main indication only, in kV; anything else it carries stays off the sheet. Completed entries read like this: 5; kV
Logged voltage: 1.75; kV
